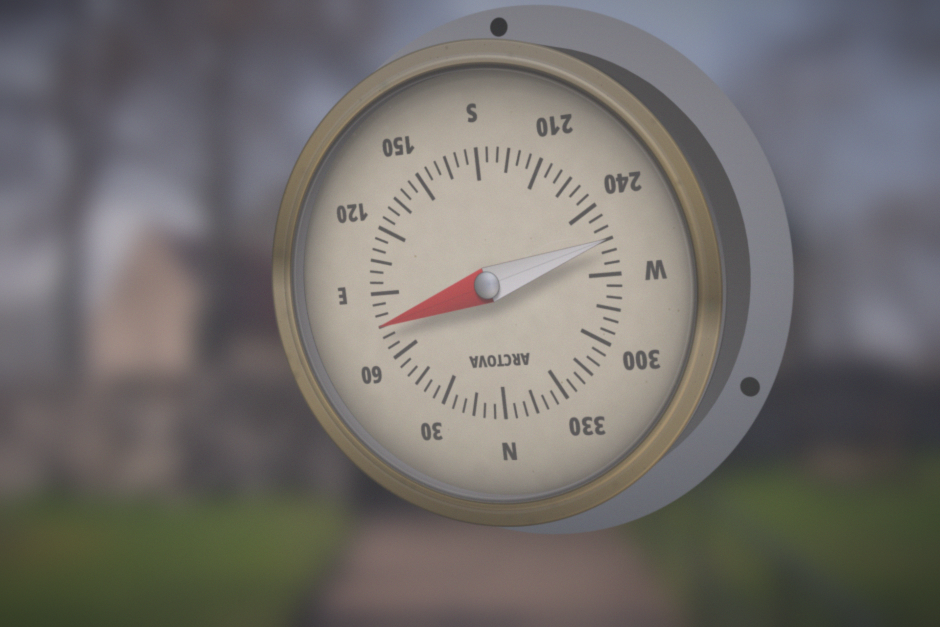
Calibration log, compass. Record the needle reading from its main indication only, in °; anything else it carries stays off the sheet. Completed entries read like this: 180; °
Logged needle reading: 75; °
